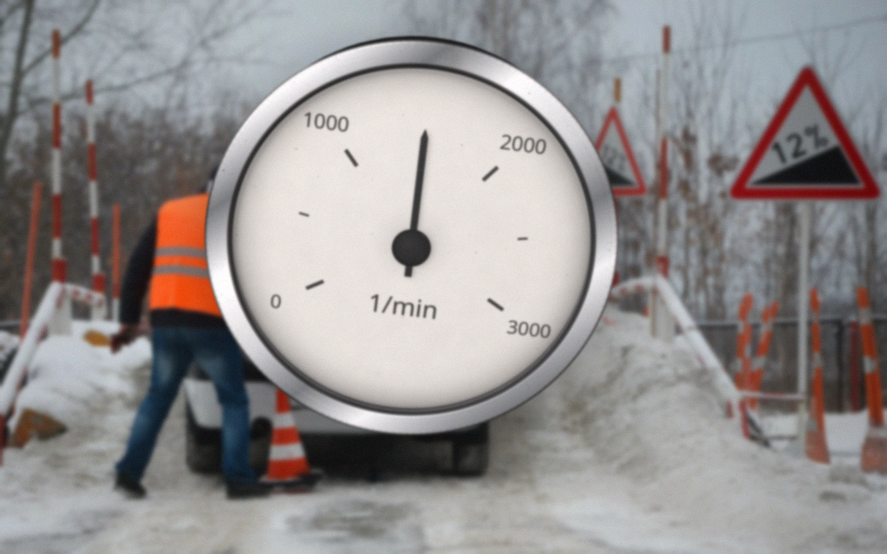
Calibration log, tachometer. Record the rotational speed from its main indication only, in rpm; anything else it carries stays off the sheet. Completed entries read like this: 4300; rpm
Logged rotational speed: 1500; rpm
